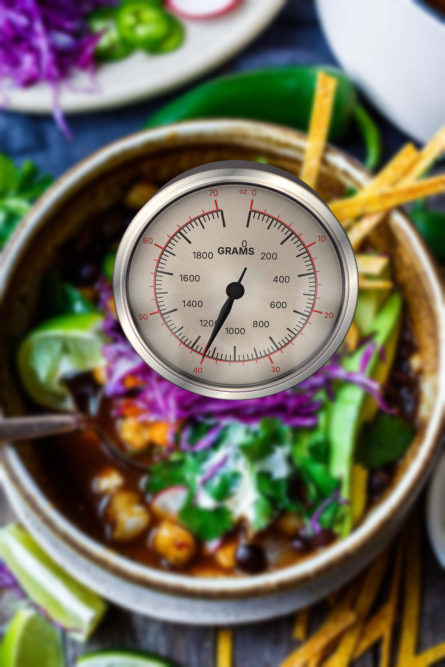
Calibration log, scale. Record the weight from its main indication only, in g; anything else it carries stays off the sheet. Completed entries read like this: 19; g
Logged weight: 1140; g
